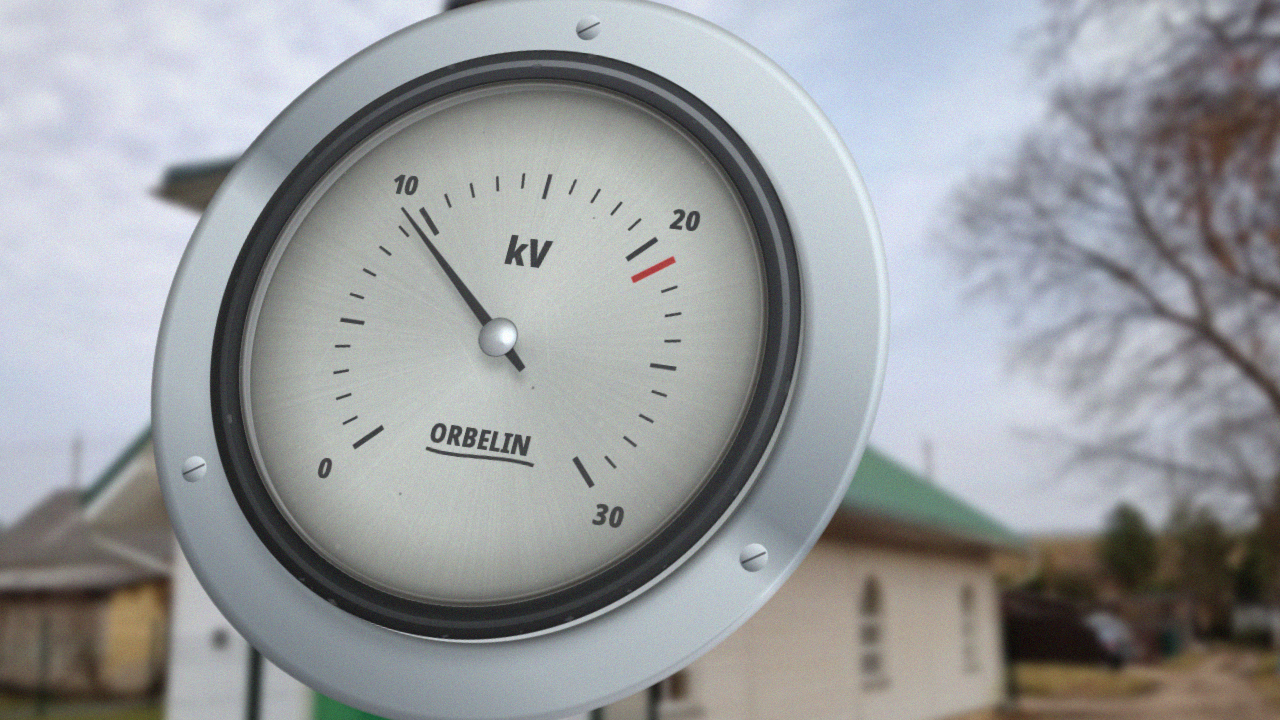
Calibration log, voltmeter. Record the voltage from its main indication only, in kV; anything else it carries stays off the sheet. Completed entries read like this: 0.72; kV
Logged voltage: 9.5; kV
